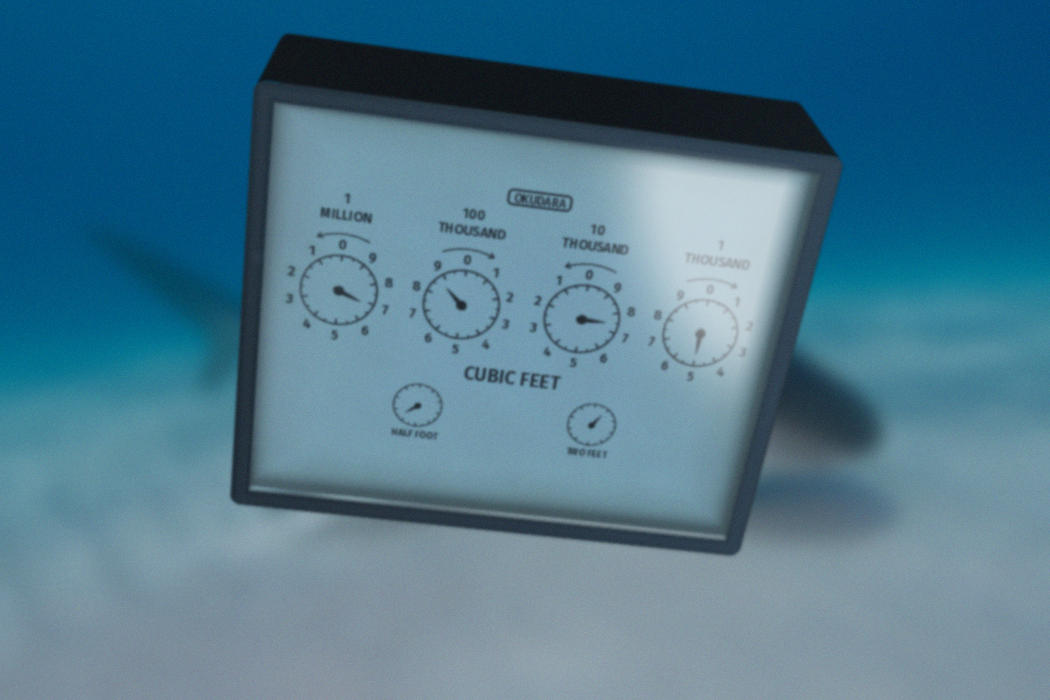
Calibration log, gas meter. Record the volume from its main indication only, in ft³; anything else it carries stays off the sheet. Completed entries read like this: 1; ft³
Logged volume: 687500; ft³
